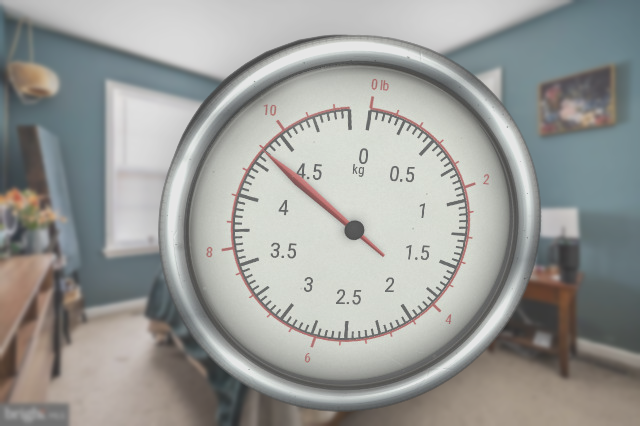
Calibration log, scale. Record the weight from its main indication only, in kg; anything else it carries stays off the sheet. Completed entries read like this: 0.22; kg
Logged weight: 4.35; kg
